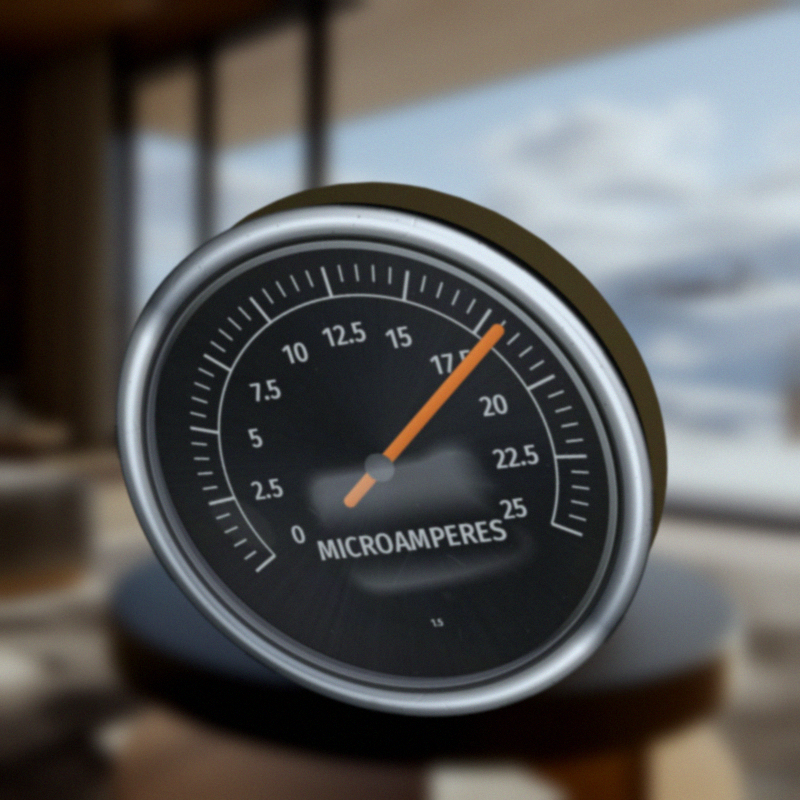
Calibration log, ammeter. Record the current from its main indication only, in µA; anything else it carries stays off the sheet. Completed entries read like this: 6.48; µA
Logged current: 18; µA
